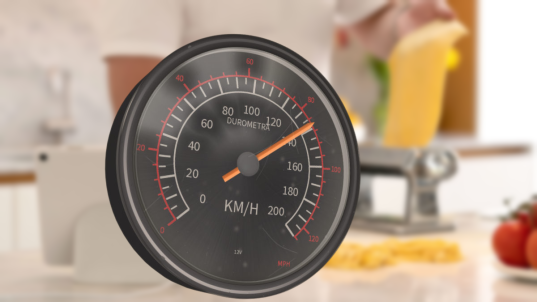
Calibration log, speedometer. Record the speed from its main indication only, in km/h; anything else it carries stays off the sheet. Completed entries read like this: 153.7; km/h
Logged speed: 137.5; km/h
